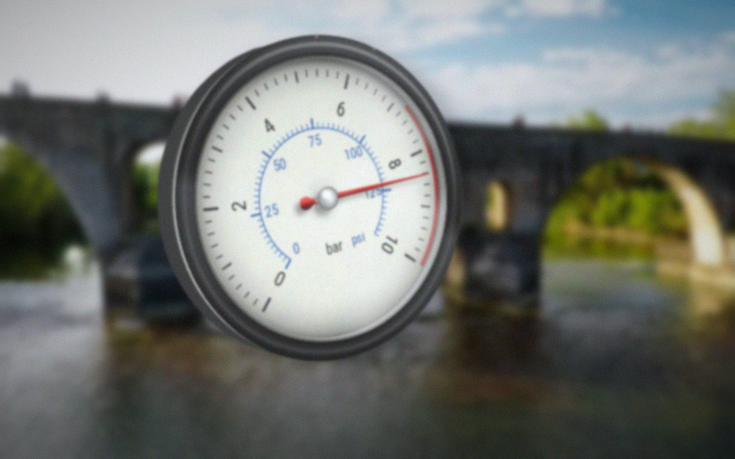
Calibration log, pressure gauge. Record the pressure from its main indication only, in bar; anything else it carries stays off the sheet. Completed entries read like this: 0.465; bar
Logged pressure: 8.4; bar
